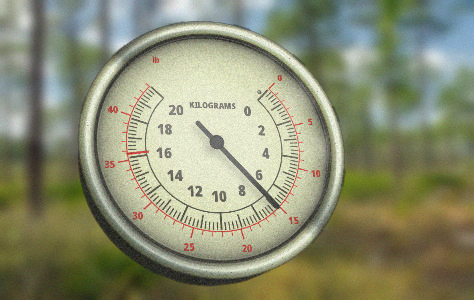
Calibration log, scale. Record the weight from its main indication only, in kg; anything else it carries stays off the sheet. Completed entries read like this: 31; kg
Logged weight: 7; kg
